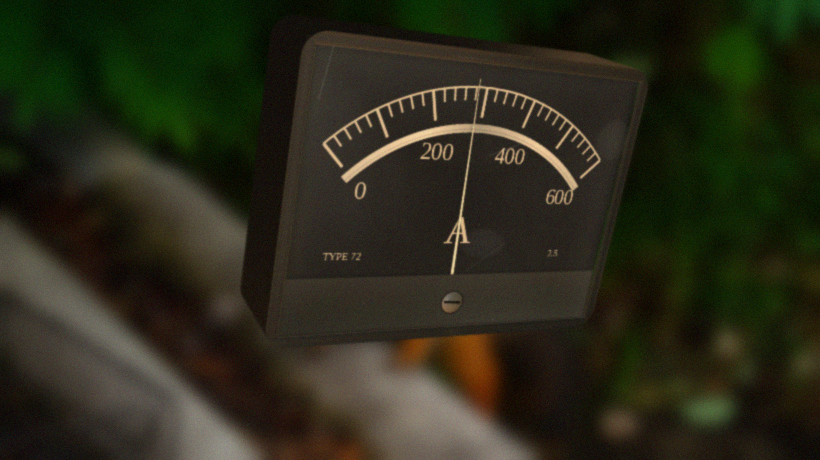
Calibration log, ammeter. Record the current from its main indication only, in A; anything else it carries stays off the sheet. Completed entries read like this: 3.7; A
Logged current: 280; A
